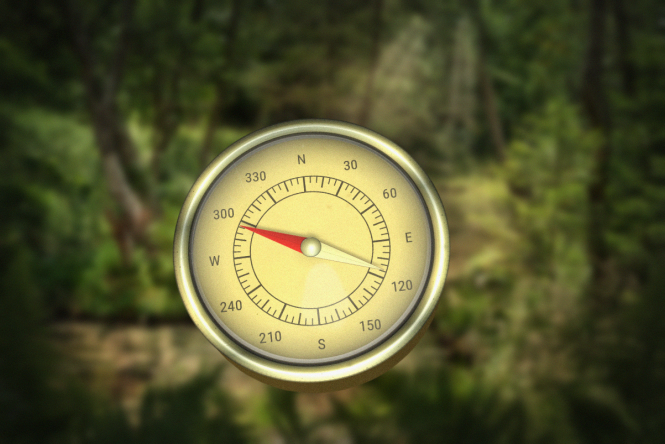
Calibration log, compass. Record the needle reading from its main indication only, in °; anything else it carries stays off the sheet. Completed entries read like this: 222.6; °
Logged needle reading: 295; °
